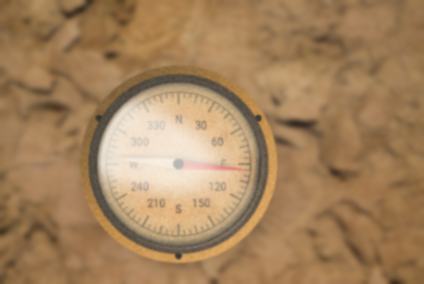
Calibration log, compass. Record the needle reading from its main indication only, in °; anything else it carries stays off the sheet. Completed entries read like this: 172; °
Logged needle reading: 95; °
